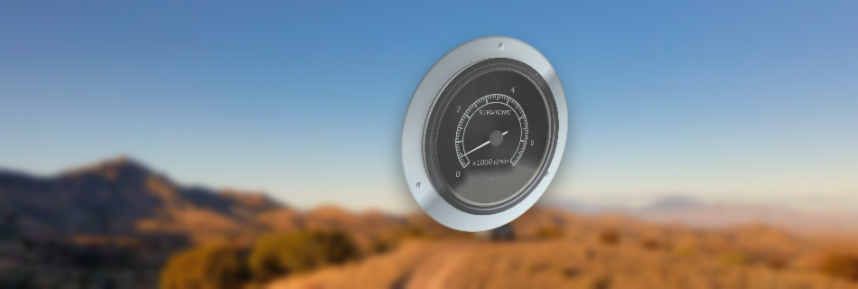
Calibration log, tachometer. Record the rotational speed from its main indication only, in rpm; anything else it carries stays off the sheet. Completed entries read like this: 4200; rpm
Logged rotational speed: 500; rpm
